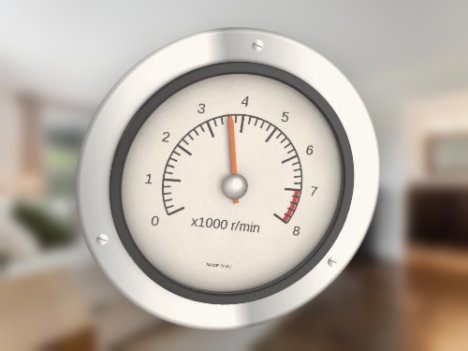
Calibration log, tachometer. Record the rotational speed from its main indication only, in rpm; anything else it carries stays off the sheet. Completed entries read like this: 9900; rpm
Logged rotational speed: 3600; rpm
